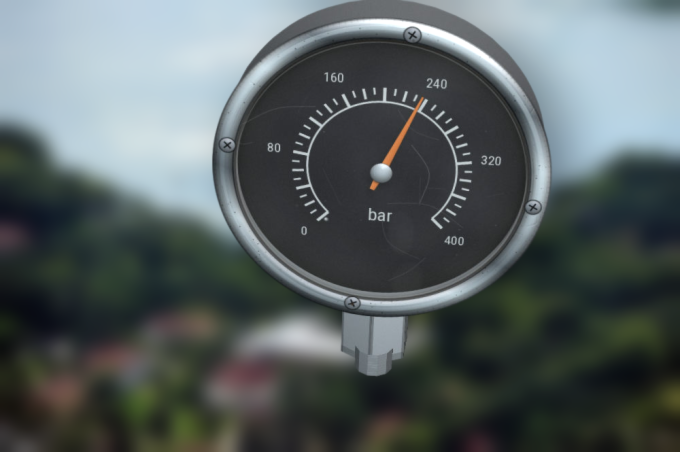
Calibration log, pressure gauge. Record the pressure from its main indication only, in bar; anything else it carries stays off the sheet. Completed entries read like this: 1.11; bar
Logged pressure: 235; bar
